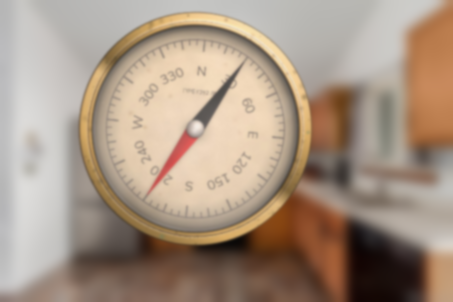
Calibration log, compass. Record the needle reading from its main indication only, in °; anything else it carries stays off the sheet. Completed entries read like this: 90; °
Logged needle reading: 210; °
